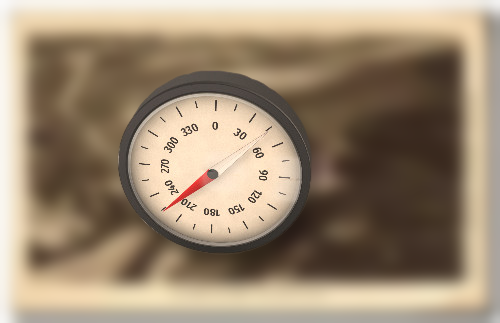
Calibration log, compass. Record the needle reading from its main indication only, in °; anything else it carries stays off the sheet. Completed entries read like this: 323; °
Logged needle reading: 225; °
